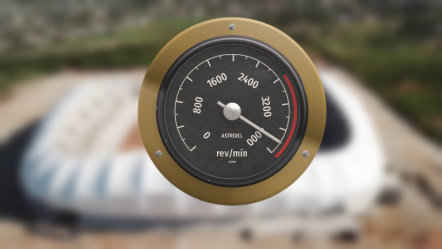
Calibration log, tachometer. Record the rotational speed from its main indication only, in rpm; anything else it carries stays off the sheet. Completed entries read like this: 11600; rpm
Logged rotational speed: 3800; rpm
